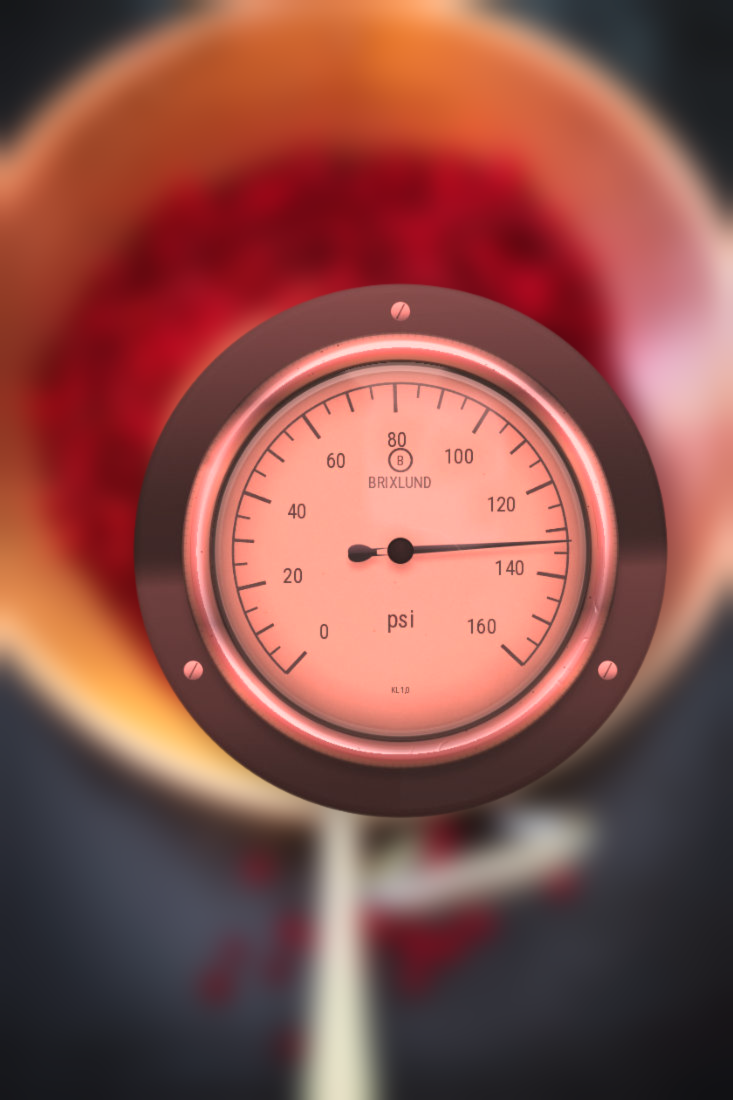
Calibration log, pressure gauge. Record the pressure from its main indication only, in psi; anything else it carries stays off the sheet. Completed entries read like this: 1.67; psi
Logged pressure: 132.5; psi
